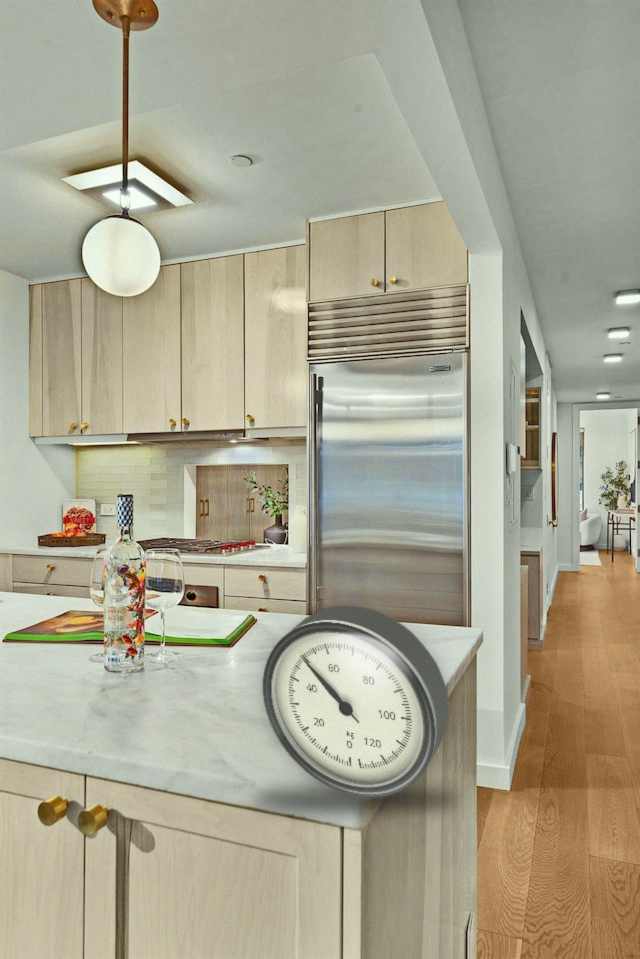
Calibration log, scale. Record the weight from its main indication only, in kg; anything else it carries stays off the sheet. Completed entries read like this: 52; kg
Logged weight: 50; kg
